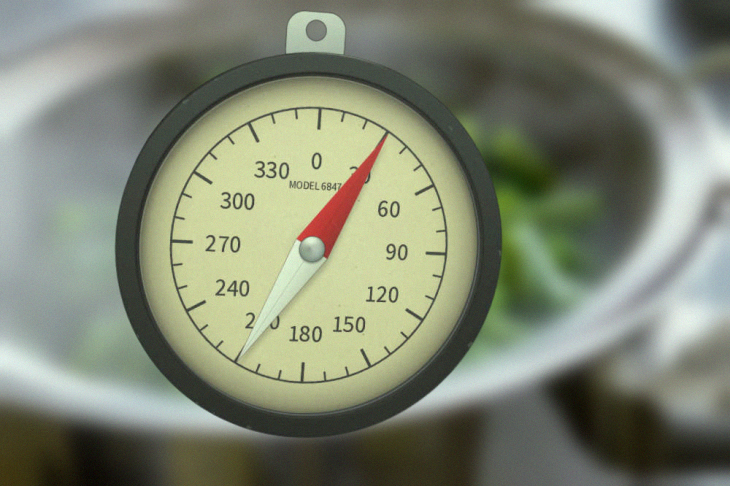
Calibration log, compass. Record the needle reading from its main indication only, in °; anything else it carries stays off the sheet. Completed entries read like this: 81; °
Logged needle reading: 30; °
